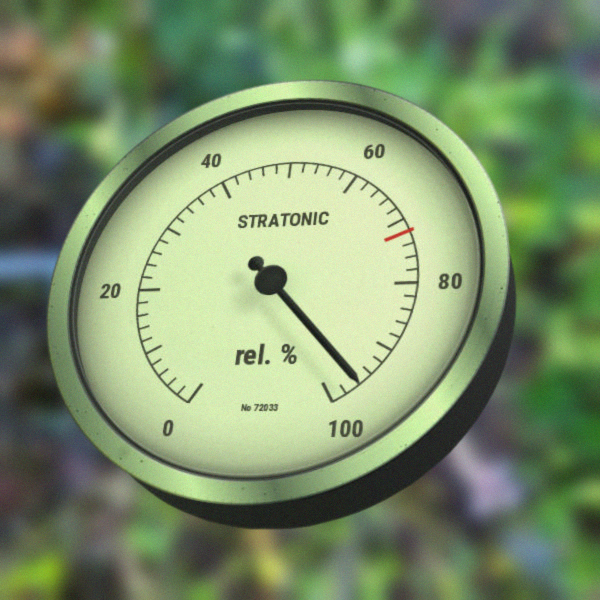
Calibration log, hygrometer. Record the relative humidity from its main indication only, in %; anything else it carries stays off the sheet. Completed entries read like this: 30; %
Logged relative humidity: 96; %
